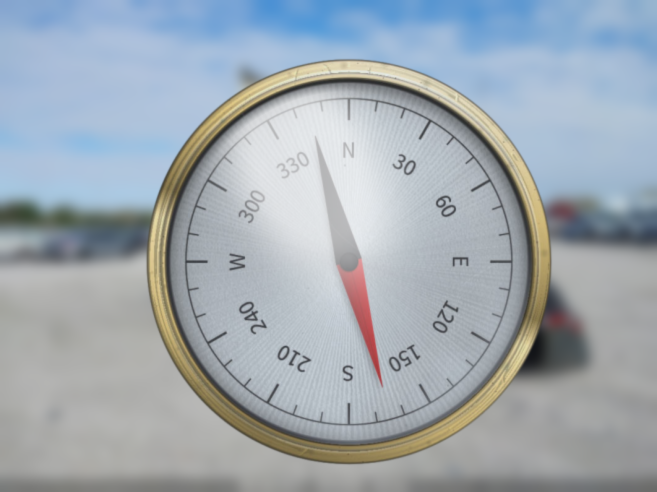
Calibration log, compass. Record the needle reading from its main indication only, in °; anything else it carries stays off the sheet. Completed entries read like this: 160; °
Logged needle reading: 165; °
